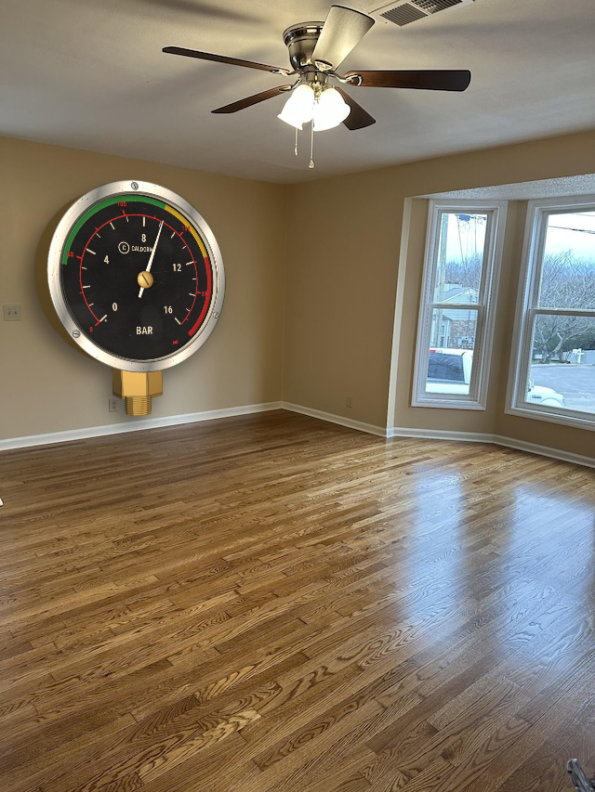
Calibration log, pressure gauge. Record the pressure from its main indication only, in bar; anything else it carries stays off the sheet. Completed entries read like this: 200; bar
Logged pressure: 9; bar
